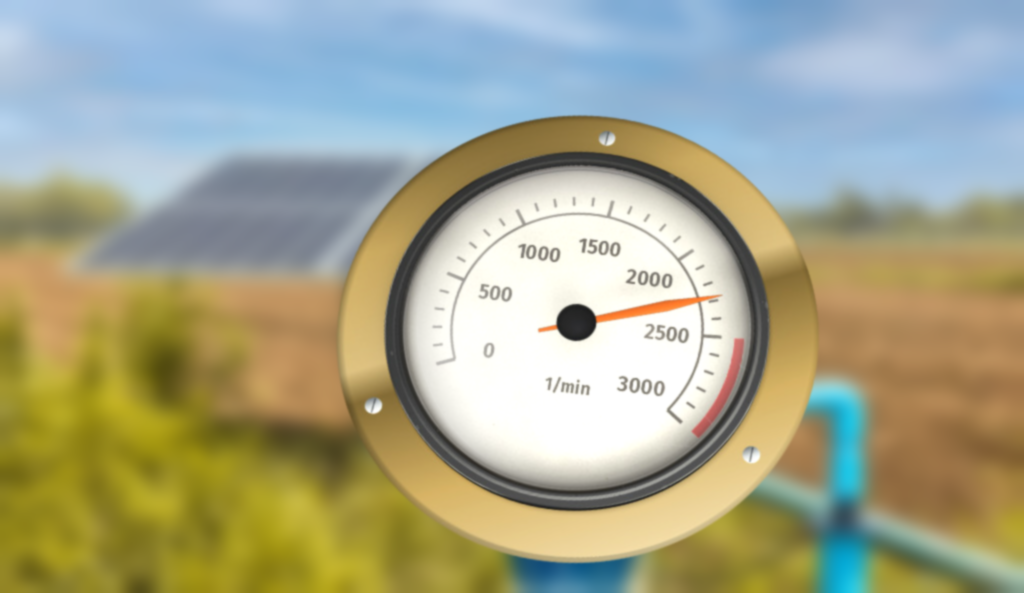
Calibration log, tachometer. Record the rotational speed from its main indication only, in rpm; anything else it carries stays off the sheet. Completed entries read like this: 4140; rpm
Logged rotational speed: 2300; rpm
